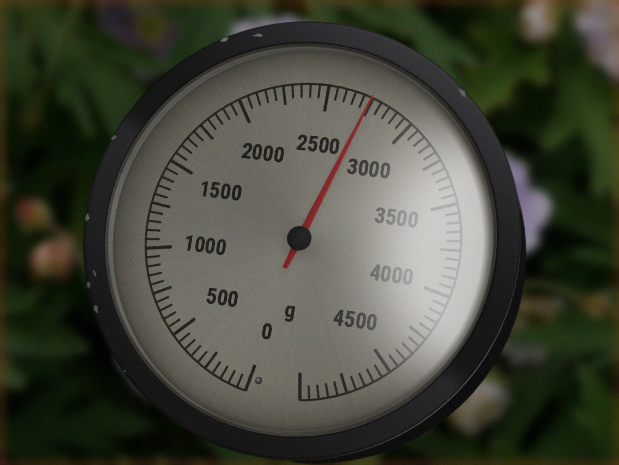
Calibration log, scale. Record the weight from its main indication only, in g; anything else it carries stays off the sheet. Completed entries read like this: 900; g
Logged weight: 2750; g
